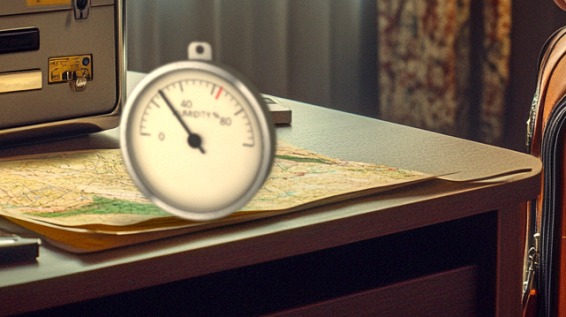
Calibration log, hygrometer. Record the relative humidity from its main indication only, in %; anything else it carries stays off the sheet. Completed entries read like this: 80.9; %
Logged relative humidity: 28; %
